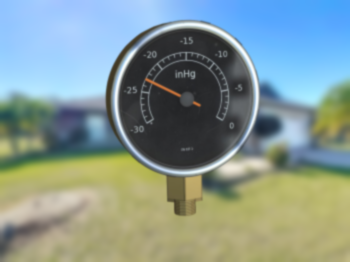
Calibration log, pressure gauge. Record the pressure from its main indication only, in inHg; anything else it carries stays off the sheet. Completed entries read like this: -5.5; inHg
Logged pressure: -23; inHg
